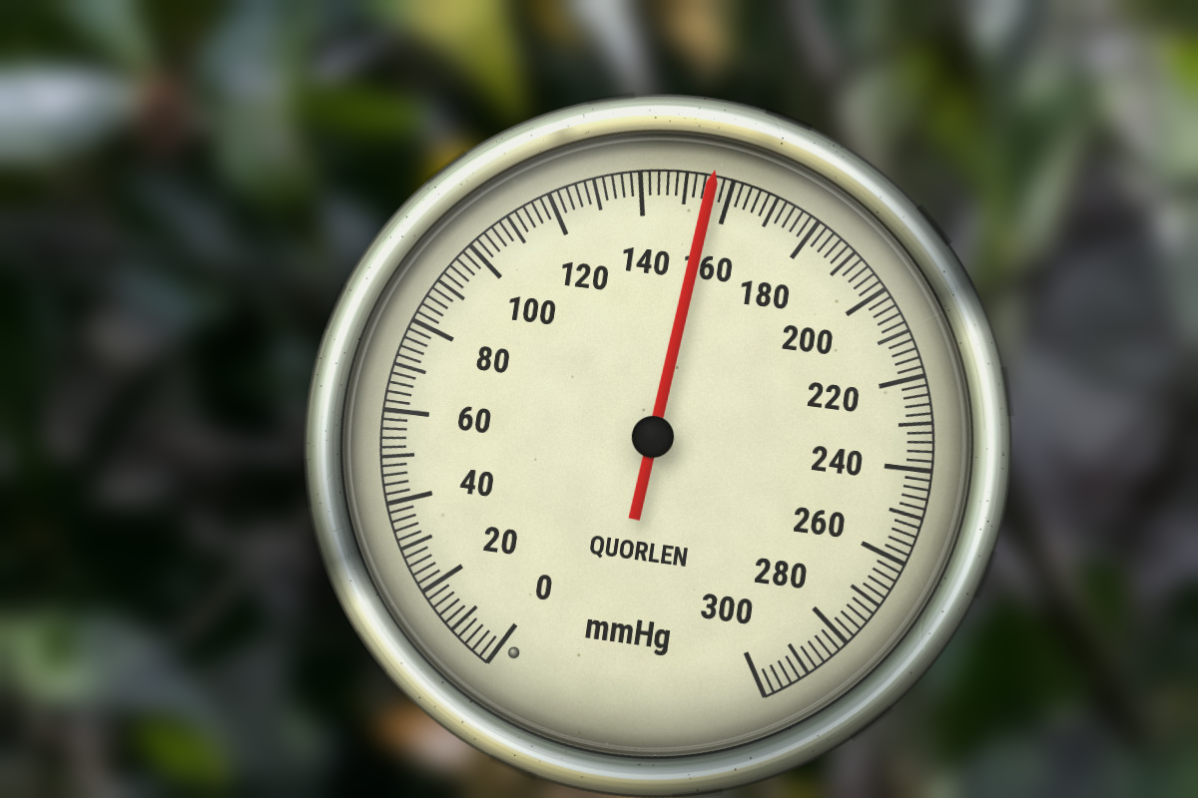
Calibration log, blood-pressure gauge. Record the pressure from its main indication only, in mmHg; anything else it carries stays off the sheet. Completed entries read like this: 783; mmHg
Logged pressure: 156; mmHg
